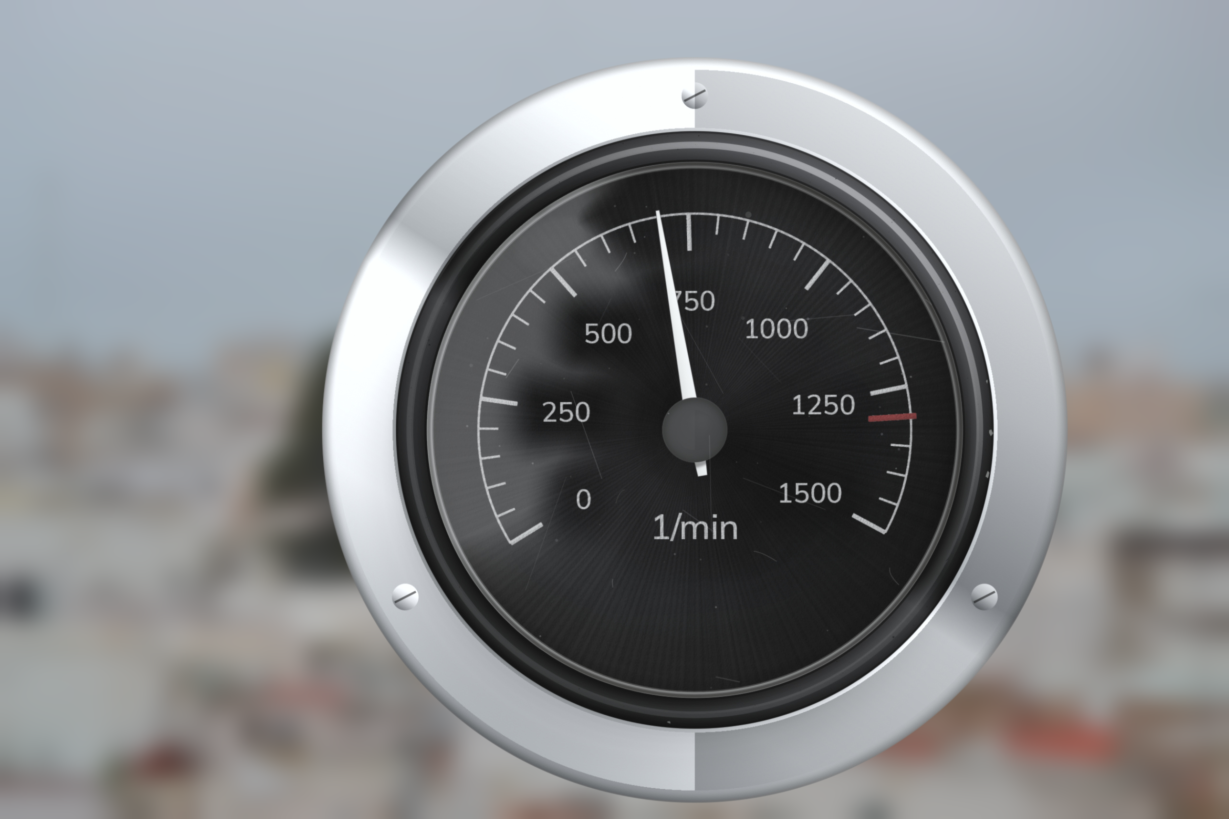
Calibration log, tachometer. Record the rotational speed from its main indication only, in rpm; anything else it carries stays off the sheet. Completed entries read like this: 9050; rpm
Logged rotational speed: 700; rpm
